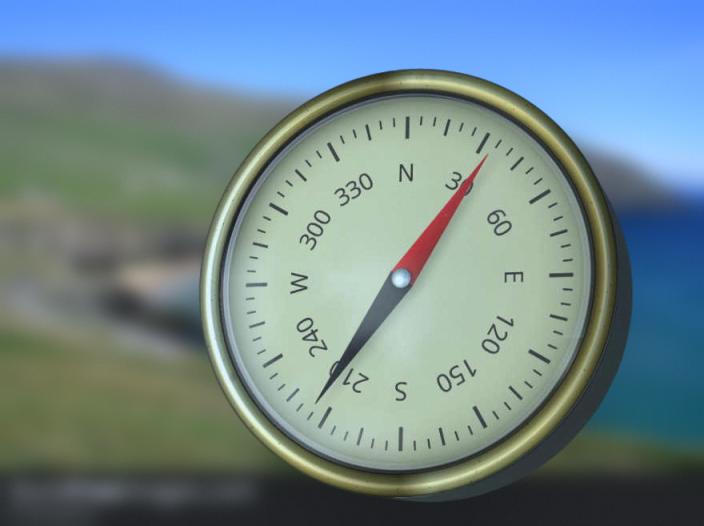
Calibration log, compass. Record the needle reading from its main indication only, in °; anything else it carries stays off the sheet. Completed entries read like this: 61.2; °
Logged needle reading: 35; °
